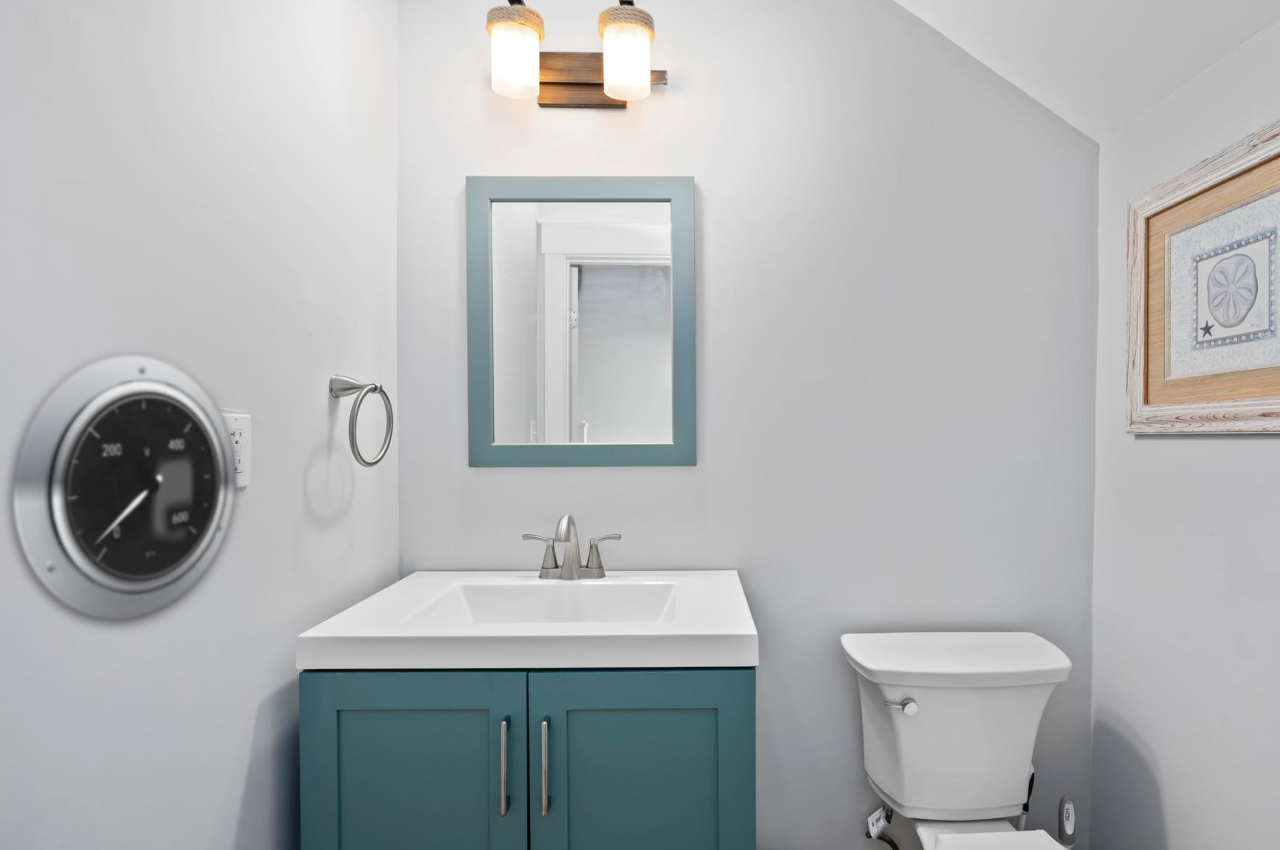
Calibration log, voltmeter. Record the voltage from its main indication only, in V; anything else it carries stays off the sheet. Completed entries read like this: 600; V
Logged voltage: 25; V
